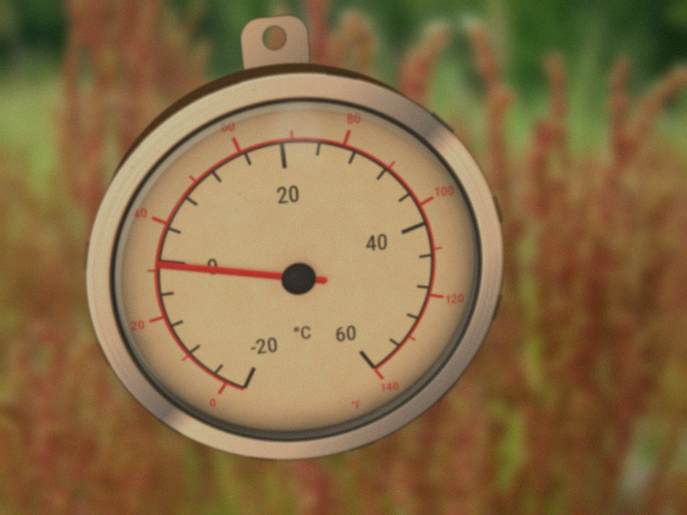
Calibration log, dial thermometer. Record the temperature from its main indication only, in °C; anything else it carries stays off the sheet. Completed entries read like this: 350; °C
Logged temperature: 0; °C
